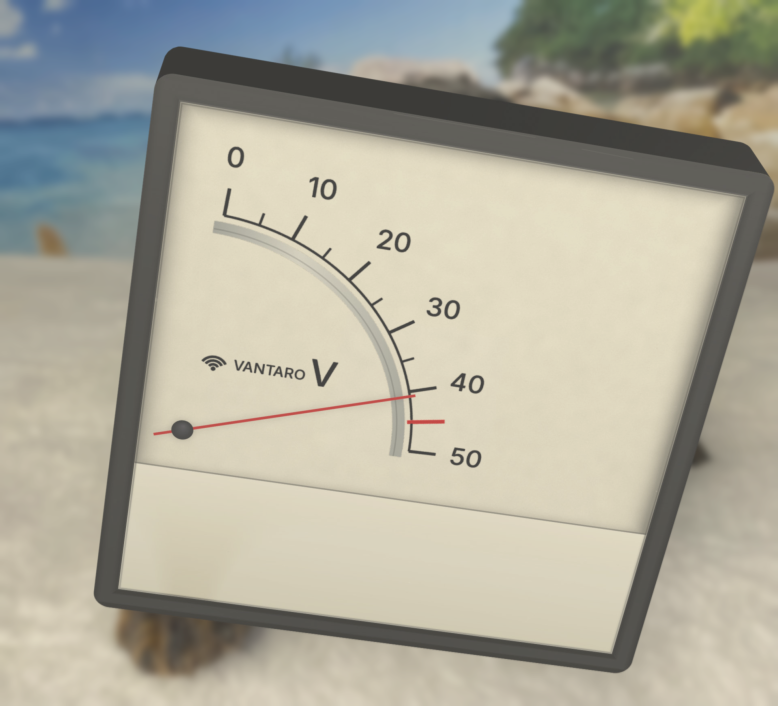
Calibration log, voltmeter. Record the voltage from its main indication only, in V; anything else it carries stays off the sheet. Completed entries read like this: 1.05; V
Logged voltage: 40; V
